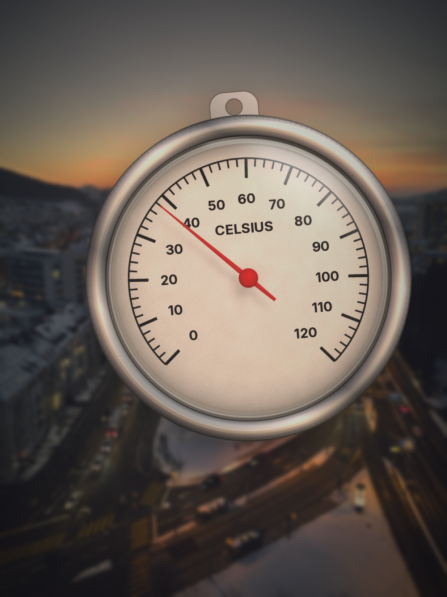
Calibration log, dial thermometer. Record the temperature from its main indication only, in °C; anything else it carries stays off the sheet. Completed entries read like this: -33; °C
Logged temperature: 38; °C
